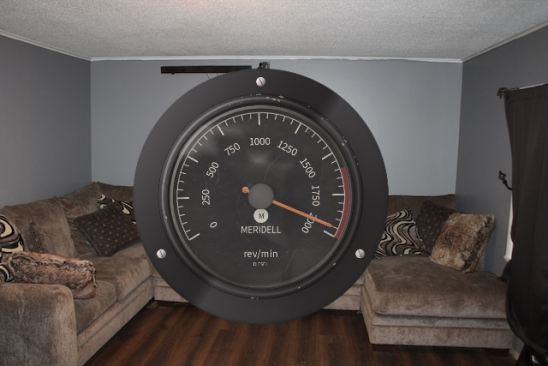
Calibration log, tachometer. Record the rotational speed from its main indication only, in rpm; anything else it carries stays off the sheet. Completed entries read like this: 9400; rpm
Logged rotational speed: 1950; rpm
